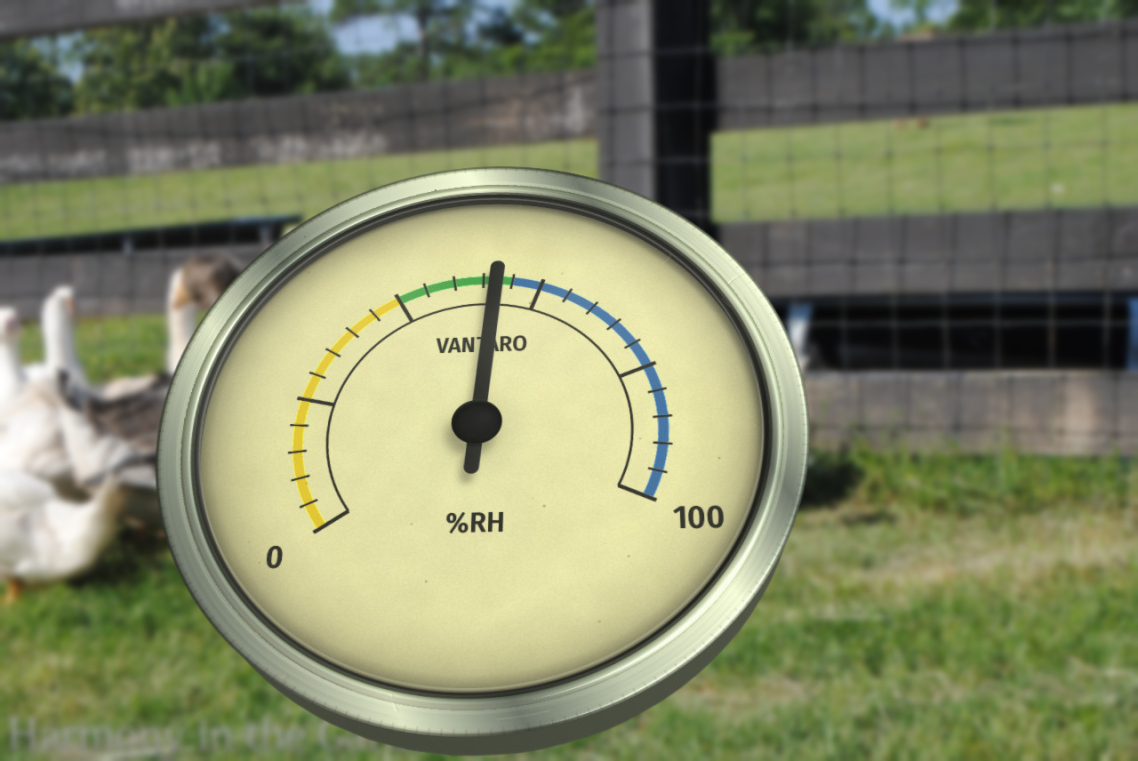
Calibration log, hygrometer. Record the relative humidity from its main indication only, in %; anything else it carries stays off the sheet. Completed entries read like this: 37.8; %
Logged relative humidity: 54; %
